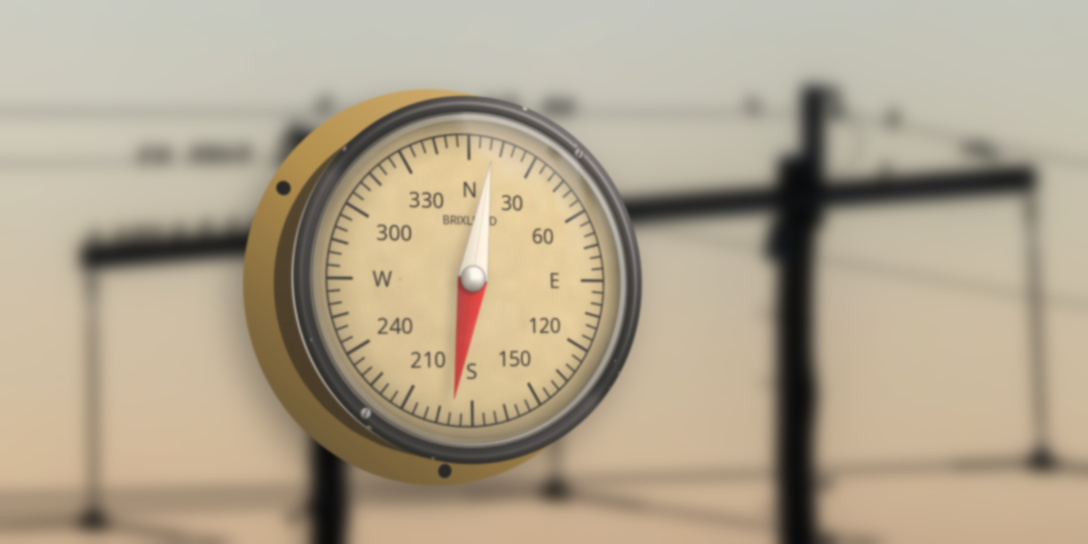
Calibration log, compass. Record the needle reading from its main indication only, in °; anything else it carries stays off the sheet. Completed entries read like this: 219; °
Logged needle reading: 190; °
